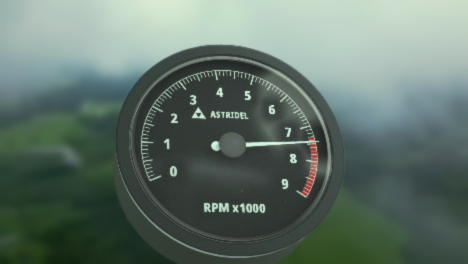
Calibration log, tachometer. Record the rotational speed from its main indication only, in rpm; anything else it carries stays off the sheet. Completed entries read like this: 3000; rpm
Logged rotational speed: 7500; rpm
